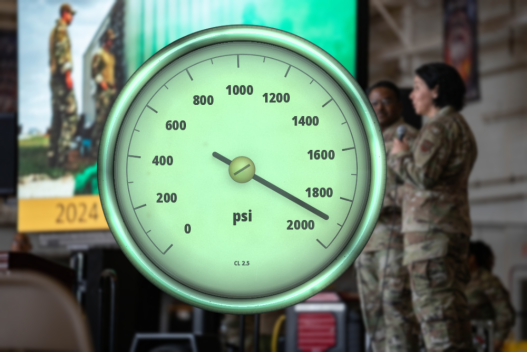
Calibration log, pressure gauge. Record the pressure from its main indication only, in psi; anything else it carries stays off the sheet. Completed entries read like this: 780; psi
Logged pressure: 1900; psi
